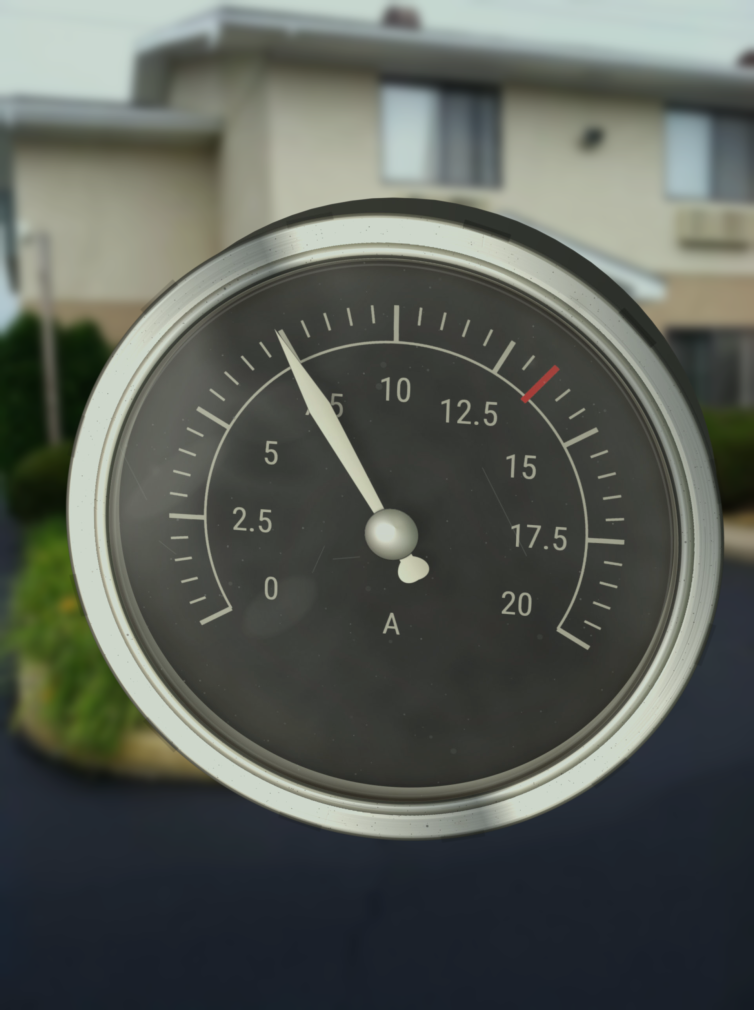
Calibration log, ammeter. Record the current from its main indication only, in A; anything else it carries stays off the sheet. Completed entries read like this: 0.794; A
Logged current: 7.5; A
